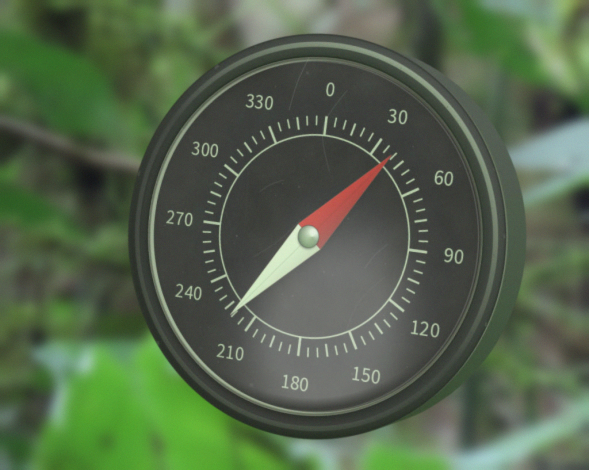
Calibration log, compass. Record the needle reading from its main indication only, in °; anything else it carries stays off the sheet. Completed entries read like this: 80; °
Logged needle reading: 40; °
